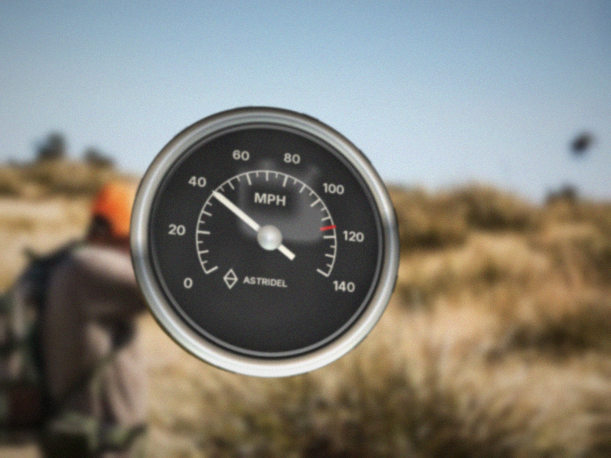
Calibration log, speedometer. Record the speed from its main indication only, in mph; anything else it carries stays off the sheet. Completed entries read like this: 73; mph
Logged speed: 40; mph
